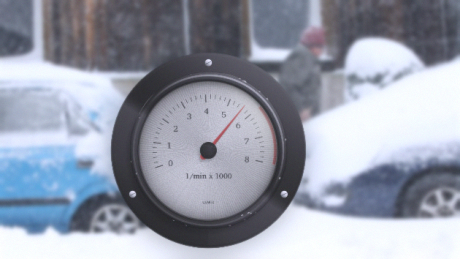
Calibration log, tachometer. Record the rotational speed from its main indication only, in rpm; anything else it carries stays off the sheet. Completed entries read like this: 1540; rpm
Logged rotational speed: 5600; rpm
